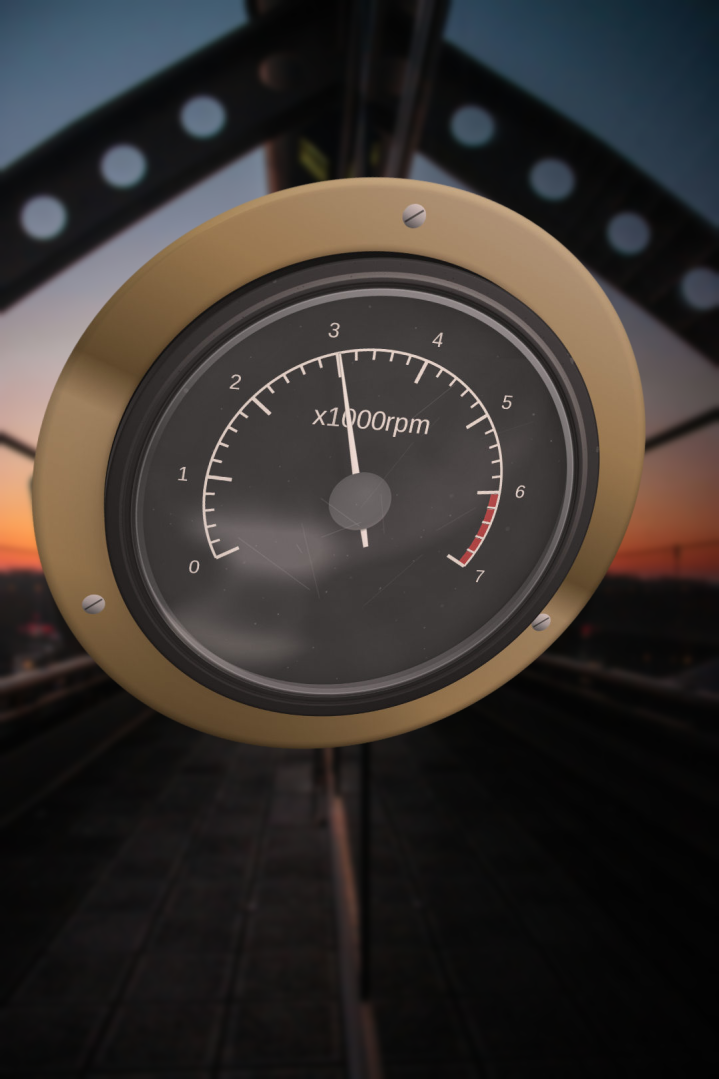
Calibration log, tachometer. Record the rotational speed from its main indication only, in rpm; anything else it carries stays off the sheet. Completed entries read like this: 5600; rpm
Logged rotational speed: 3000; rpm
